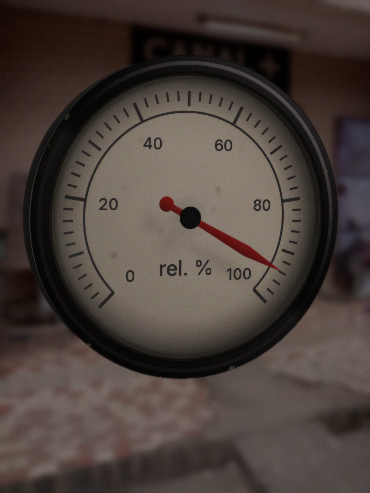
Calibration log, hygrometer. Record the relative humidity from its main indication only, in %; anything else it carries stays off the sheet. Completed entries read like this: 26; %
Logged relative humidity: 94; %
